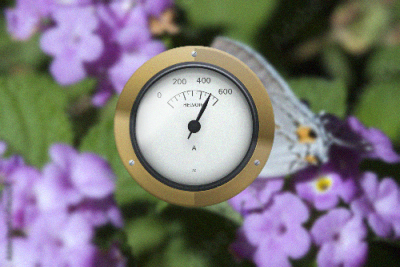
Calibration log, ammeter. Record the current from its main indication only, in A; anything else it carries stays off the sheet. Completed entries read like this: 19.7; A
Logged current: 500; A
